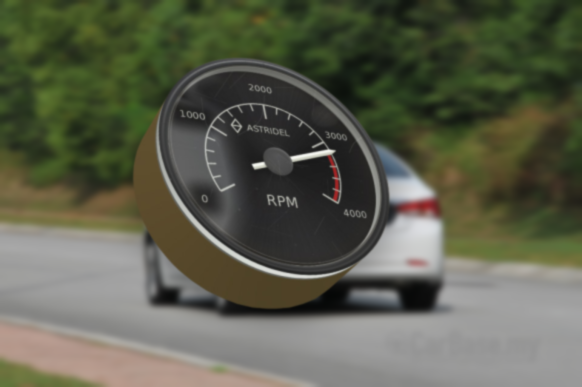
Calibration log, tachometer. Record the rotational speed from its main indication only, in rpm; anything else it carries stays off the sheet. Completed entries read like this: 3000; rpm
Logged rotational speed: 3200; rpm
